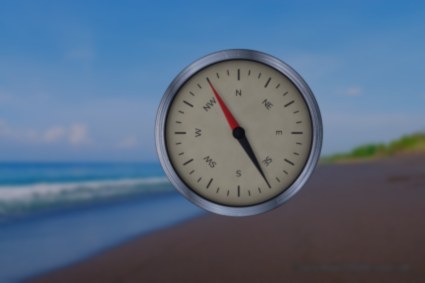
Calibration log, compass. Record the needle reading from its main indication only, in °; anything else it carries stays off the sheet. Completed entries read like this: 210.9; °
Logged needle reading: 330; °
